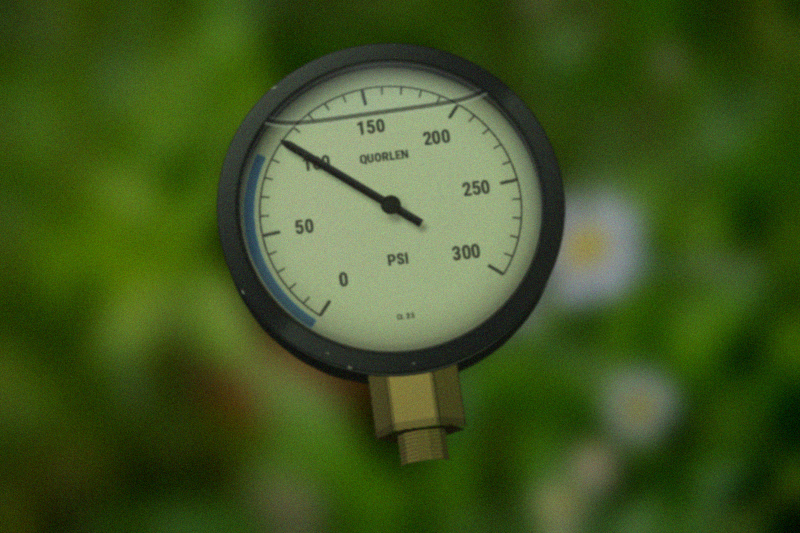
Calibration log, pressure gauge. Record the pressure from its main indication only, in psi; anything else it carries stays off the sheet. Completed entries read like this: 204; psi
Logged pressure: 100; psi
